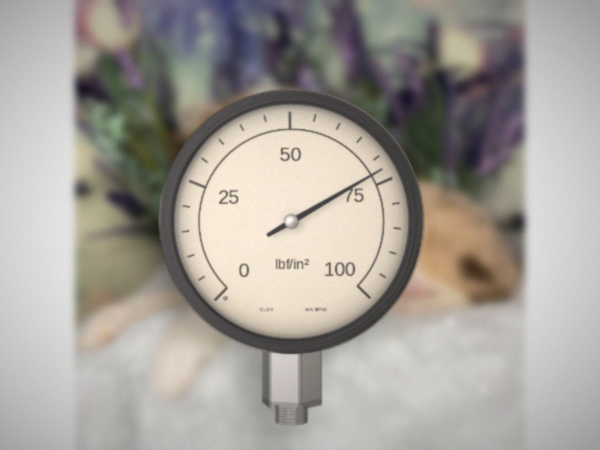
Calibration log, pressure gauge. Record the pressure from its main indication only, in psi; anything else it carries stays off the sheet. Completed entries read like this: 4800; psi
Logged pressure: 72.5; psi
